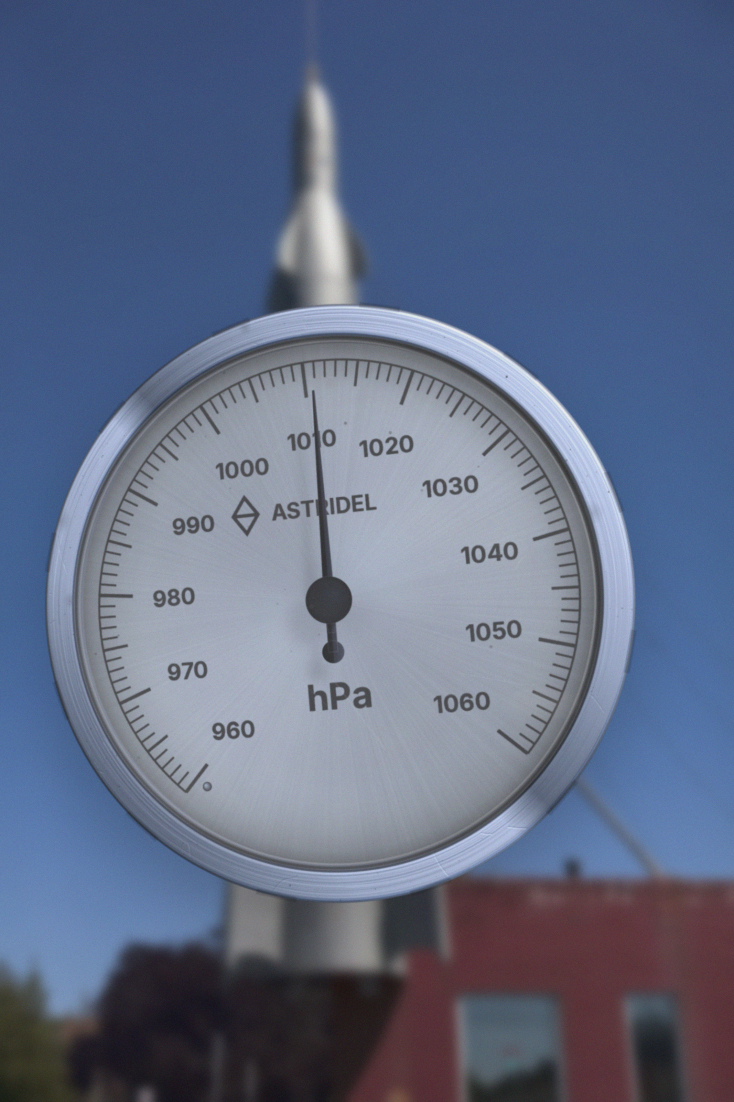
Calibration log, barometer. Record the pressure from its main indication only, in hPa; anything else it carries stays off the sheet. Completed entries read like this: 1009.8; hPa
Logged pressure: 1011; hPa
